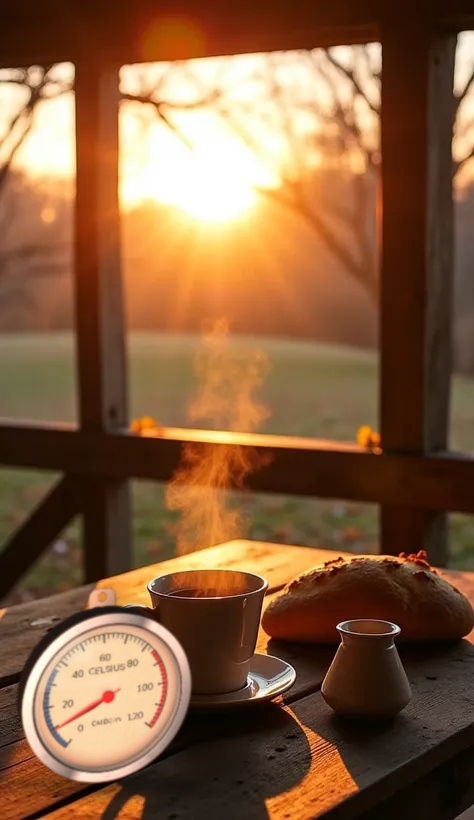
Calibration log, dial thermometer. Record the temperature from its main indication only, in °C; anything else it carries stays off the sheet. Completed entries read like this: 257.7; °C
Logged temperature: 10; °C
